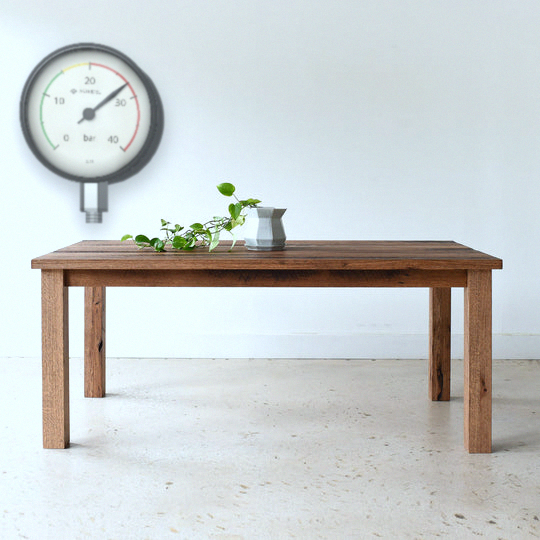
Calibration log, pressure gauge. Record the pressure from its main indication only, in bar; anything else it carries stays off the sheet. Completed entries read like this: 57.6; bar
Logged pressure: 27.5; bar
